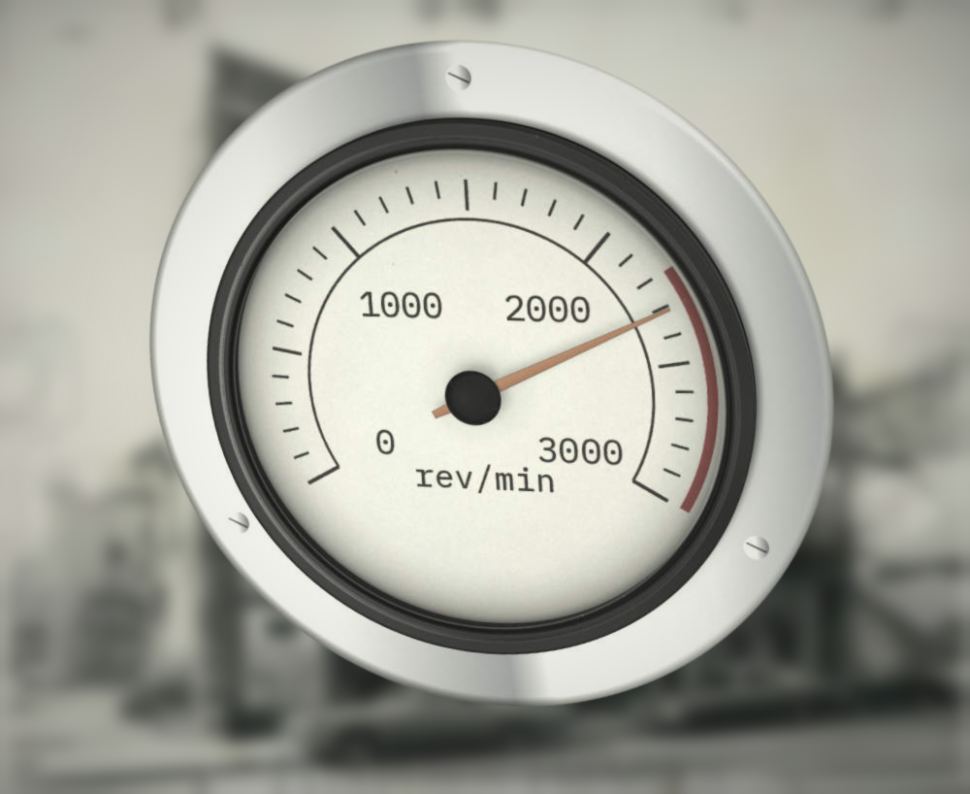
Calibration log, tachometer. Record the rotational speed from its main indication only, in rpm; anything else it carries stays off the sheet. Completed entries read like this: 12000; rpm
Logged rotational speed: 2300; rpm
